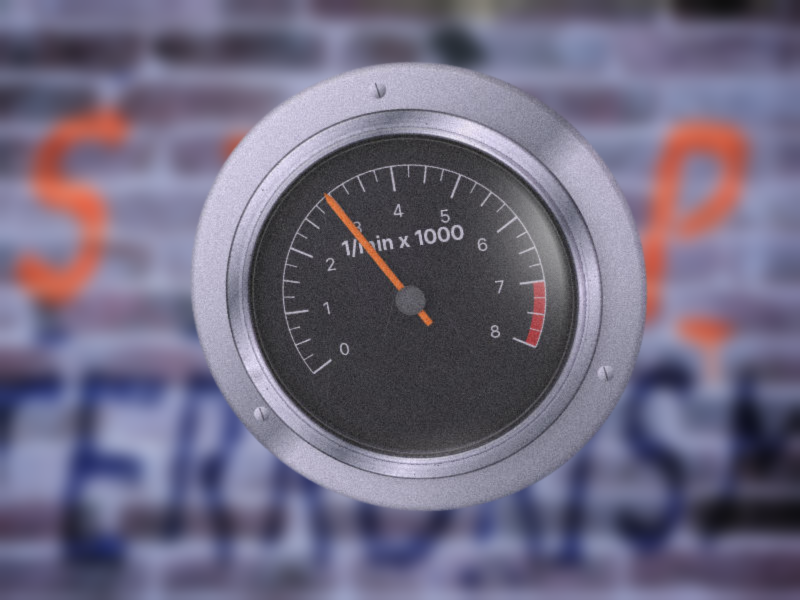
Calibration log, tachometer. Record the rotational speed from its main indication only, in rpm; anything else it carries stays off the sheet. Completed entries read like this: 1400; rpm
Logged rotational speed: 3000; rpm
